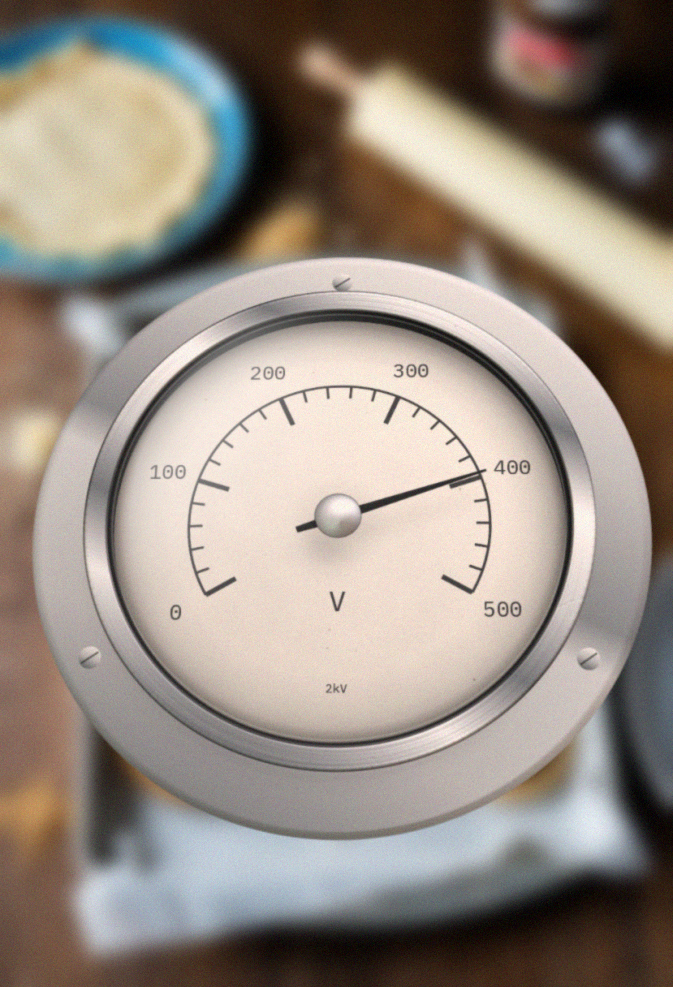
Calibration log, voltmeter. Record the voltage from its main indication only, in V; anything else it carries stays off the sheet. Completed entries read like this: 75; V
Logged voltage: 400; V
